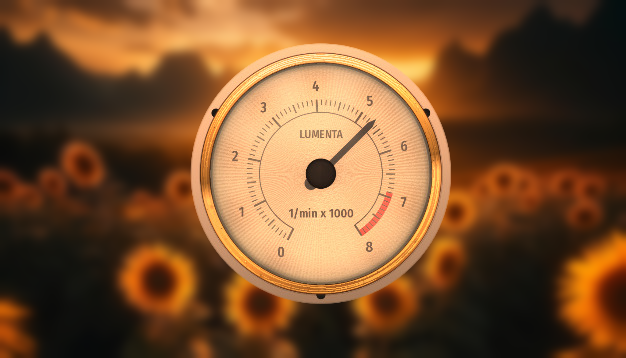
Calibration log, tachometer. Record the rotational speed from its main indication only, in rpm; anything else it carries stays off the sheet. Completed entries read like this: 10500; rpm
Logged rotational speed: 5300; rpm
